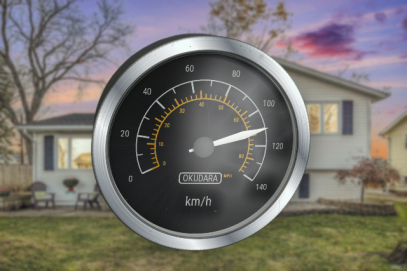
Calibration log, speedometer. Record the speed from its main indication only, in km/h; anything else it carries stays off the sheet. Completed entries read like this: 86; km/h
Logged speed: 110; km/h
